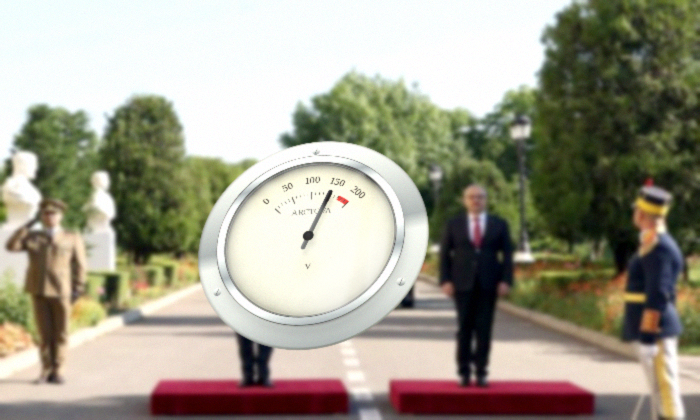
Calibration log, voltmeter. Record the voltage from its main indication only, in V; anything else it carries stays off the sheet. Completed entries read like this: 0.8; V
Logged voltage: 150; V
